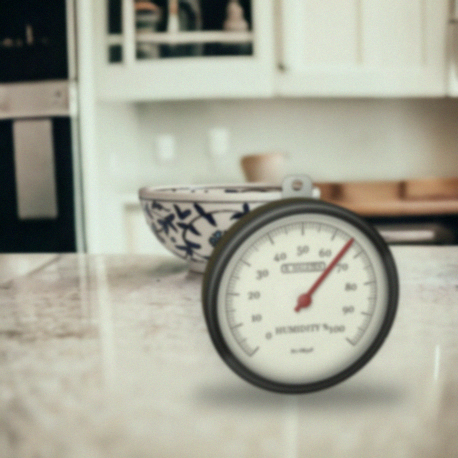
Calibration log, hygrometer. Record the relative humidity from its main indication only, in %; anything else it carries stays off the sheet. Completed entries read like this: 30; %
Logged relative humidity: 65; %
